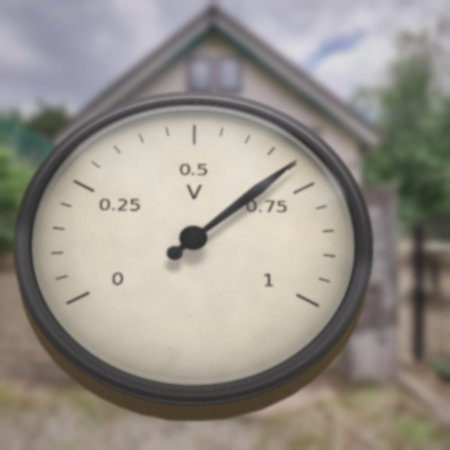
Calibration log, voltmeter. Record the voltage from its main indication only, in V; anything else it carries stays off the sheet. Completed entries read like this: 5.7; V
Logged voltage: 0.7; V
